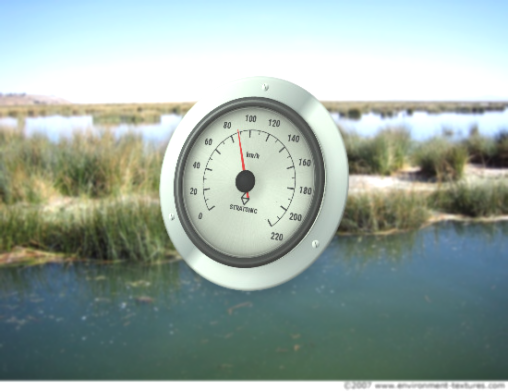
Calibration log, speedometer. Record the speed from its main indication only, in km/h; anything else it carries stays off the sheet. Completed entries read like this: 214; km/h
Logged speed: 90; km/h
